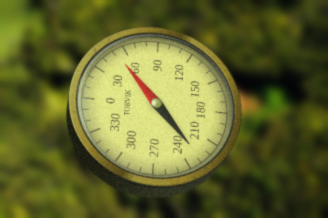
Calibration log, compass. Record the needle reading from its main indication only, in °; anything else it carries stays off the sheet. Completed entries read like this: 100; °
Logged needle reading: 50; °
